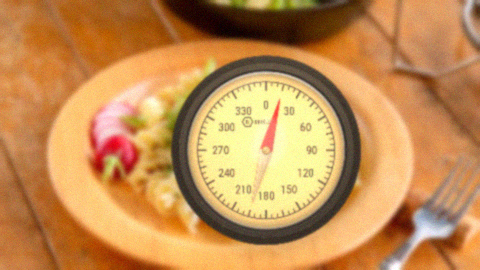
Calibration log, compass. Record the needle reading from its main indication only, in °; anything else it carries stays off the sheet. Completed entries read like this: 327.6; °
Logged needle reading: 15; °
